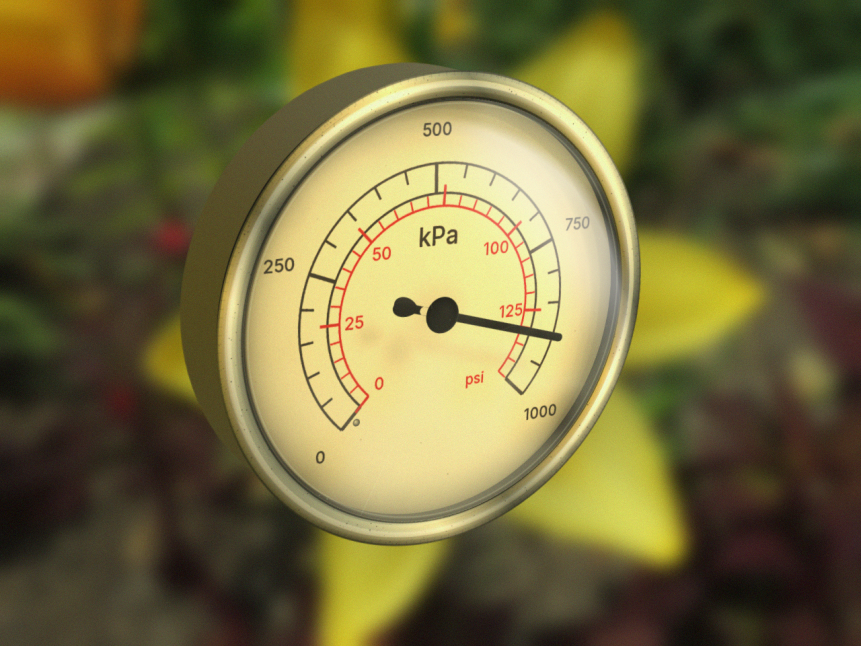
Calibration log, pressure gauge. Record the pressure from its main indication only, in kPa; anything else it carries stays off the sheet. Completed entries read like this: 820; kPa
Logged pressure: 900; kPa
